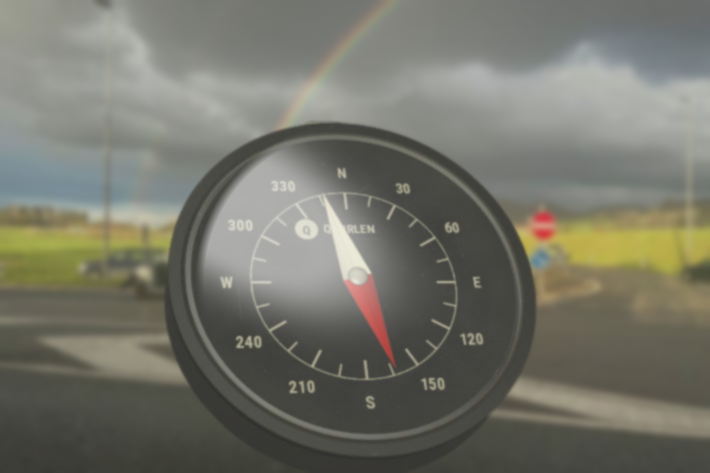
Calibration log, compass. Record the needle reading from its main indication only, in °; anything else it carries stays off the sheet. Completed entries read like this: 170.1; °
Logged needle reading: 165; °
